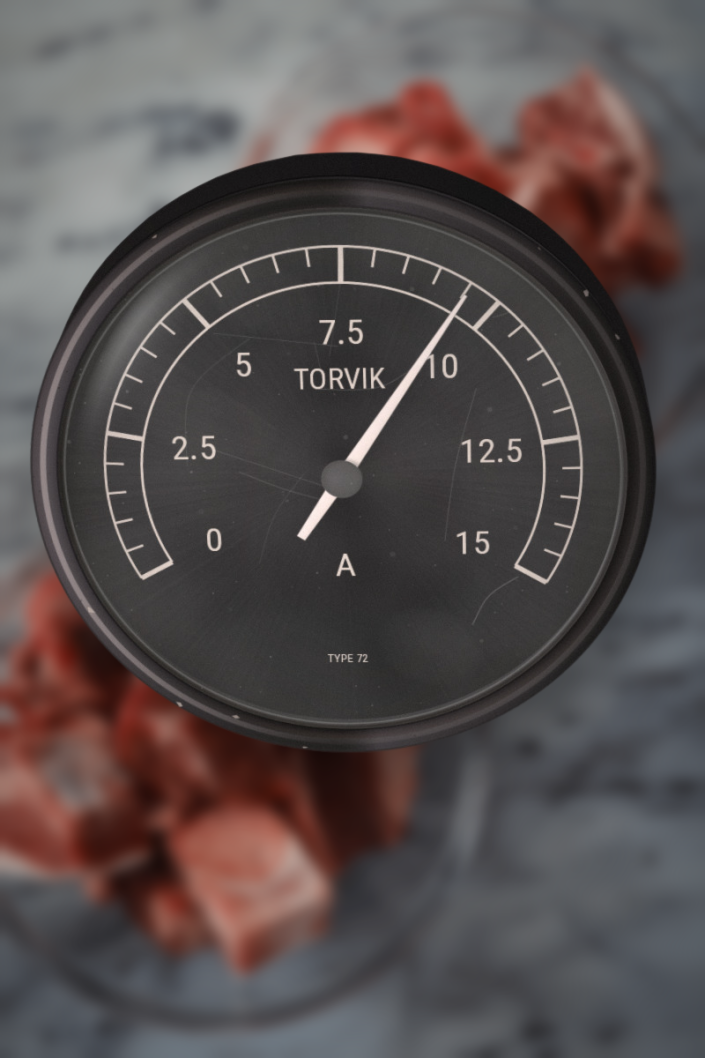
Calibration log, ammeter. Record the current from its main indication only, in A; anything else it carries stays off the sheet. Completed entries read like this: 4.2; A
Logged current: 9.5; A
